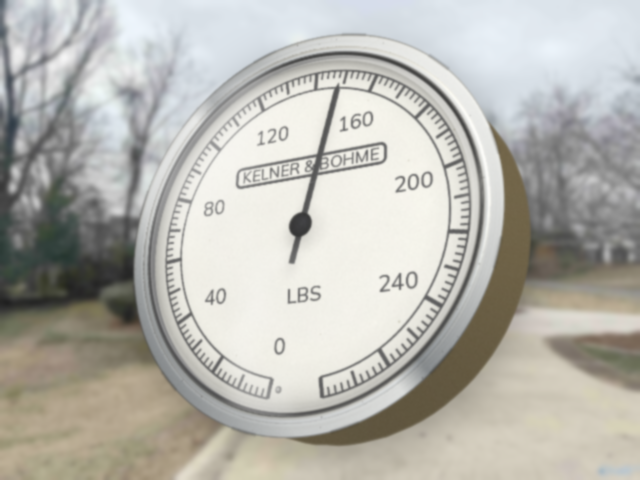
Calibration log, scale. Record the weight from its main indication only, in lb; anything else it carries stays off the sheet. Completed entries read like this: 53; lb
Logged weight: 150; lb
